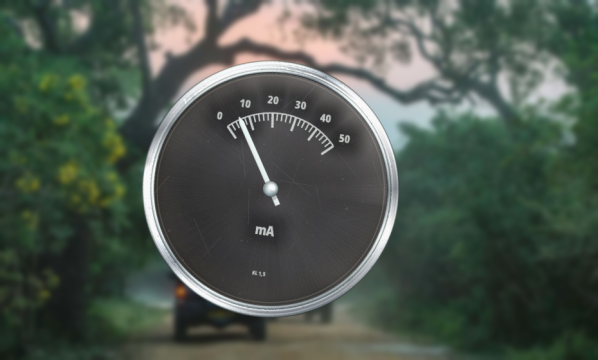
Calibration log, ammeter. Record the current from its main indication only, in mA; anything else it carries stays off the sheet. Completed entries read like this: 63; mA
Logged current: 6; mA
